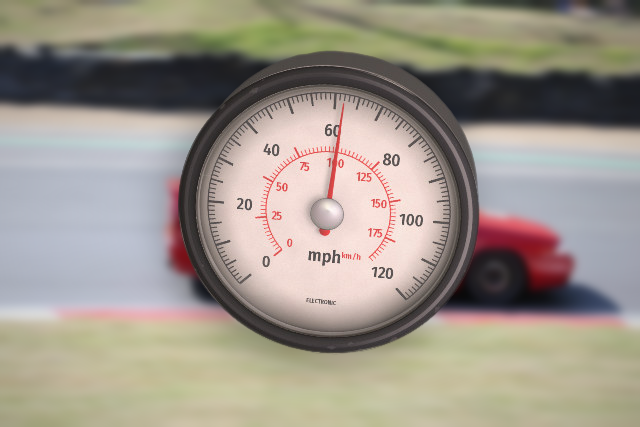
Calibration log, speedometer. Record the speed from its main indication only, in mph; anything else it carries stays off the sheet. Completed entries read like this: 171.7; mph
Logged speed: 62; mph
